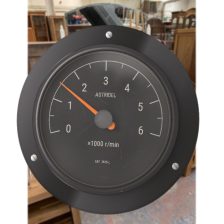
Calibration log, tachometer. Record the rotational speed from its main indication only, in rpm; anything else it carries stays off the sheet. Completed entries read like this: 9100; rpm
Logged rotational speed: 1500; rpm
